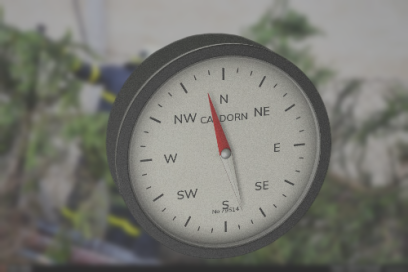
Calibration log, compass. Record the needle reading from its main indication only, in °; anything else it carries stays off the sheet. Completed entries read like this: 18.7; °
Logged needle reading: 345; °
